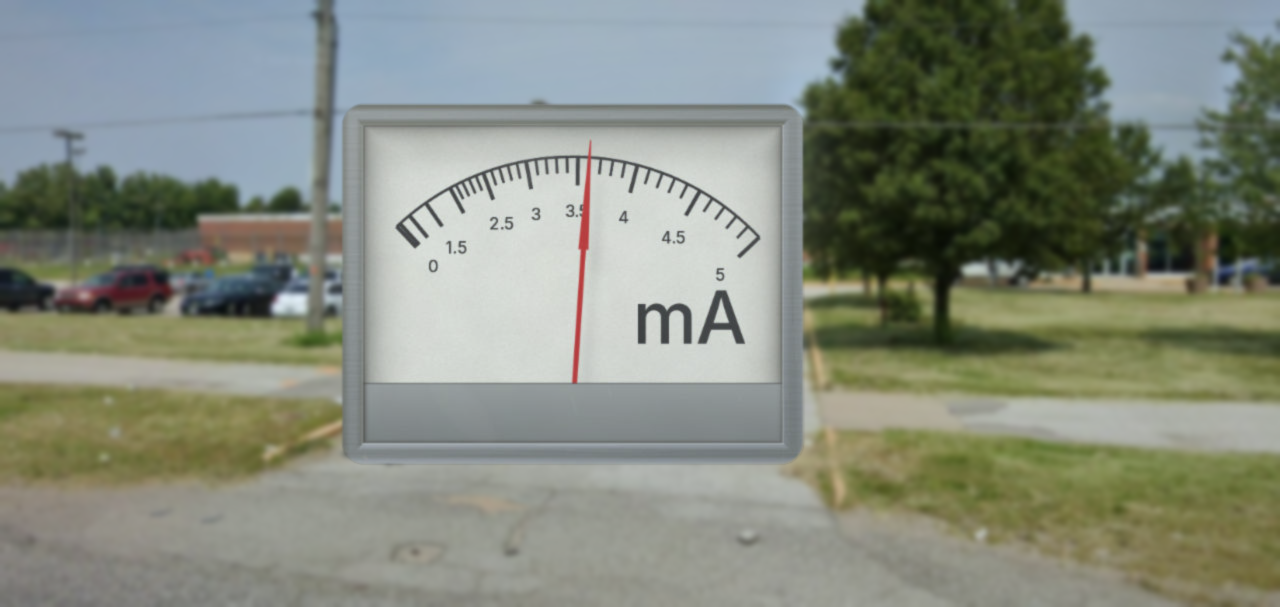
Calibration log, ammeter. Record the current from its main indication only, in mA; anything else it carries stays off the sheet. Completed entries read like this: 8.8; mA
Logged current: 3.6; mA
